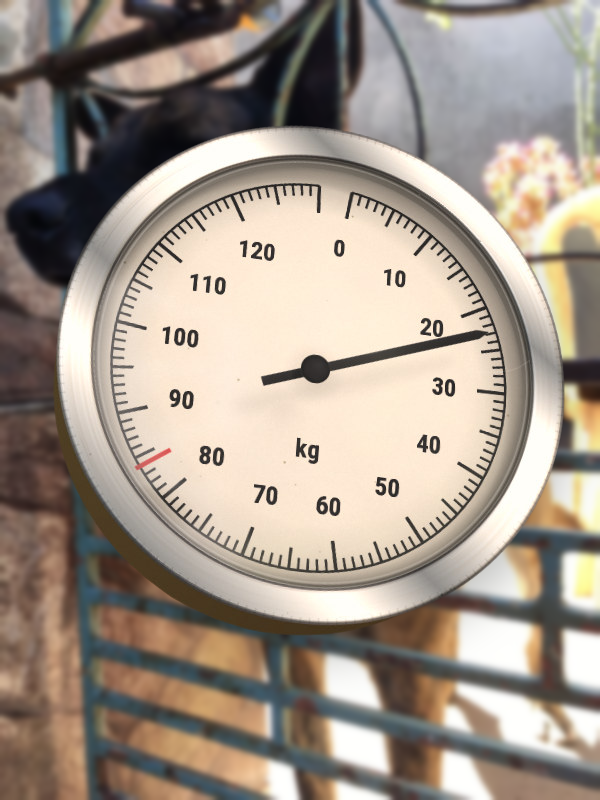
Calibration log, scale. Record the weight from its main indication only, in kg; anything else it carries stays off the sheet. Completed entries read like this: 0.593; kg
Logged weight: 23; kg
